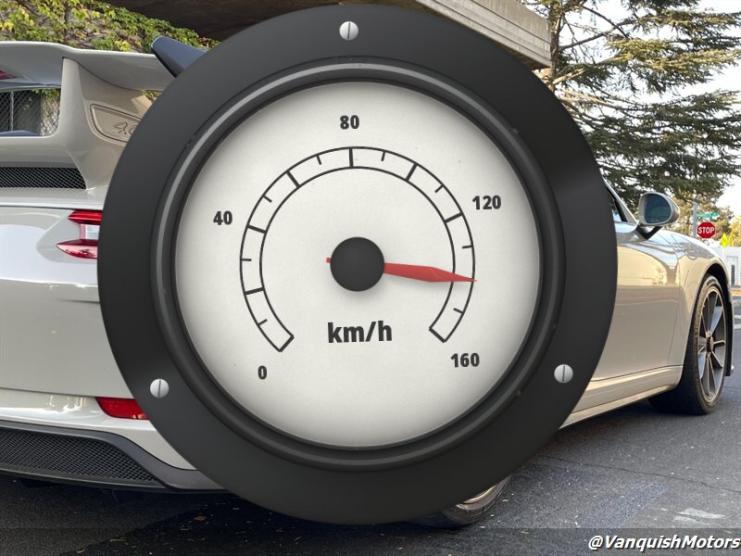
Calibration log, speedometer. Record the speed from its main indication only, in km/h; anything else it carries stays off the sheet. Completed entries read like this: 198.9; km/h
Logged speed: 140; km/h
